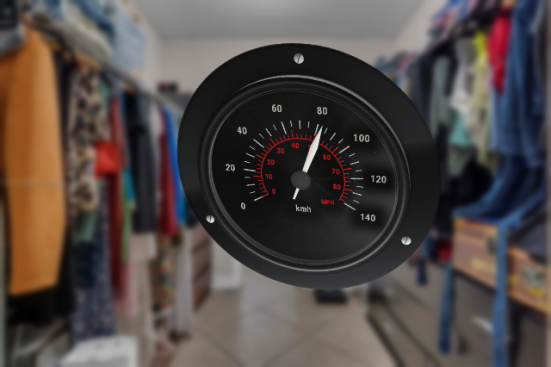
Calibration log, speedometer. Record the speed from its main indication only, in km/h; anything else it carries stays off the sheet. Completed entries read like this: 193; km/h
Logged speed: 82.5; km/h
